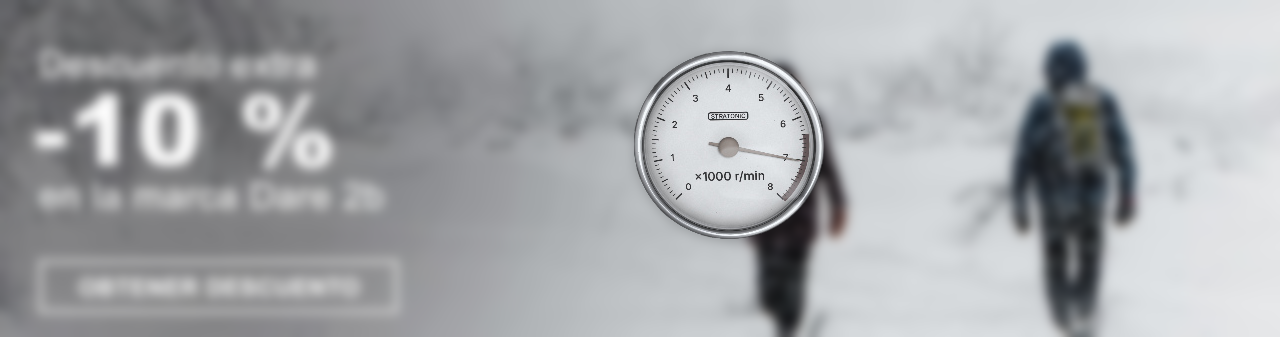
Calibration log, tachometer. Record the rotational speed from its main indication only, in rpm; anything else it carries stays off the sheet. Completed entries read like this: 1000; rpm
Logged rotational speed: 7000; rpm
